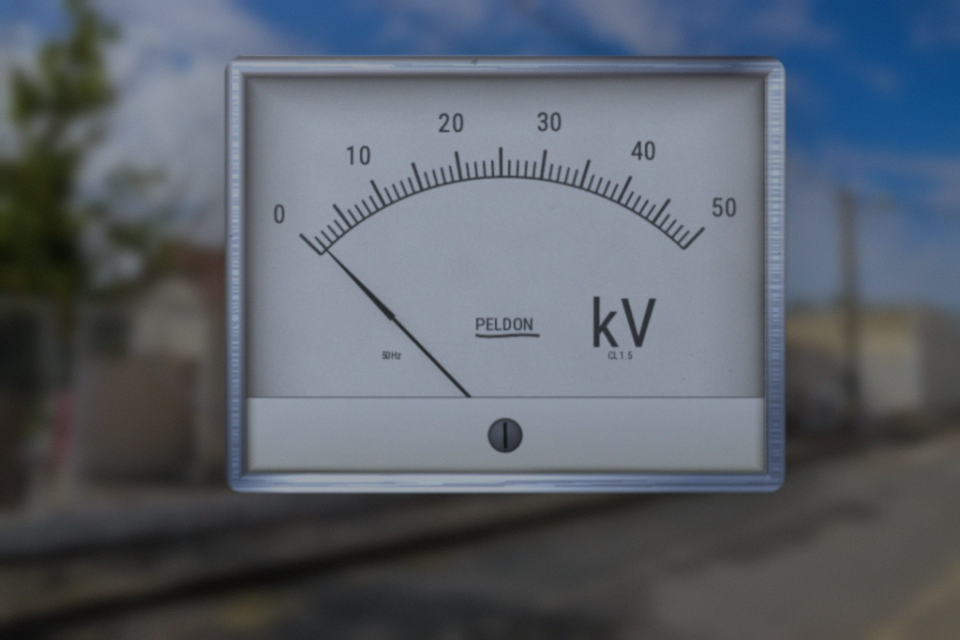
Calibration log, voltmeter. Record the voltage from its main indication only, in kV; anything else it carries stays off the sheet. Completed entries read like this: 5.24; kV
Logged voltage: 1; kV
